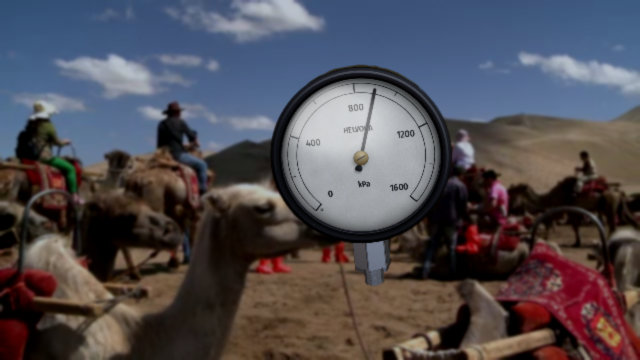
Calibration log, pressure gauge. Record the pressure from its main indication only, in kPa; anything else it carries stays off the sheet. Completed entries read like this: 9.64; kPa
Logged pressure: 900; kPa
